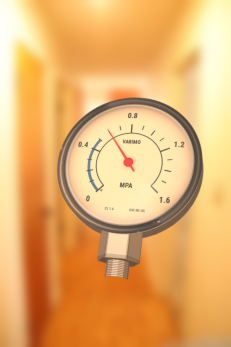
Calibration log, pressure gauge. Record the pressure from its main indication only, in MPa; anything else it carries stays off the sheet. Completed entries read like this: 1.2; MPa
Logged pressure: 0.6; MPa
